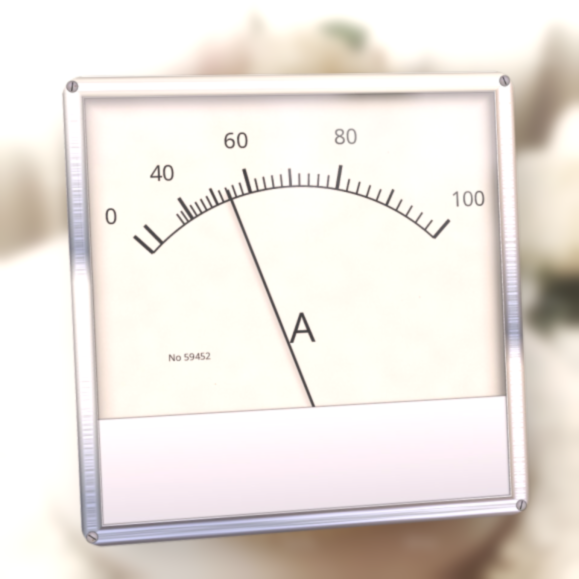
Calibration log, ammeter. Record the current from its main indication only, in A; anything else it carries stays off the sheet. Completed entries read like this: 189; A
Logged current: 54; A
